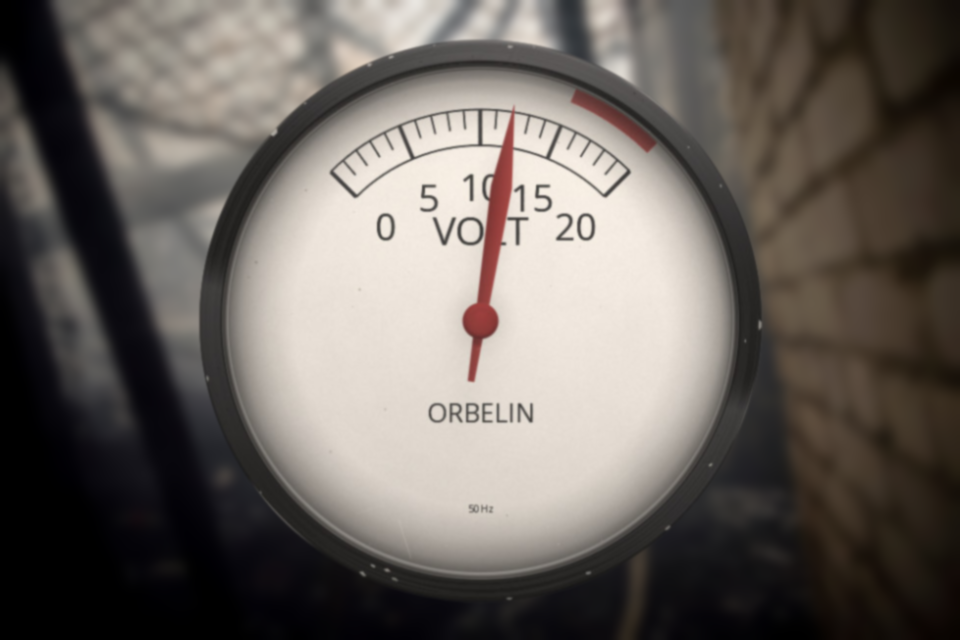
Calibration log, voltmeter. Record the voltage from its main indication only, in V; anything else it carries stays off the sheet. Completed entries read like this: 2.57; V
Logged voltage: 12; V
